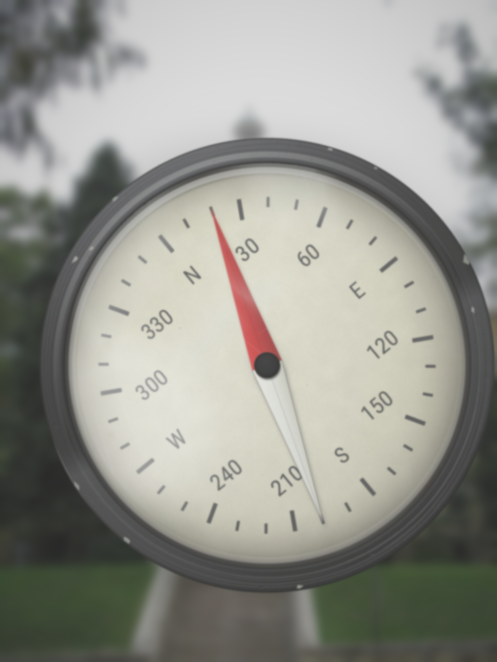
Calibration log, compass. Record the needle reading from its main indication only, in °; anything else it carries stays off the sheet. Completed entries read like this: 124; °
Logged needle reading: 20; °
